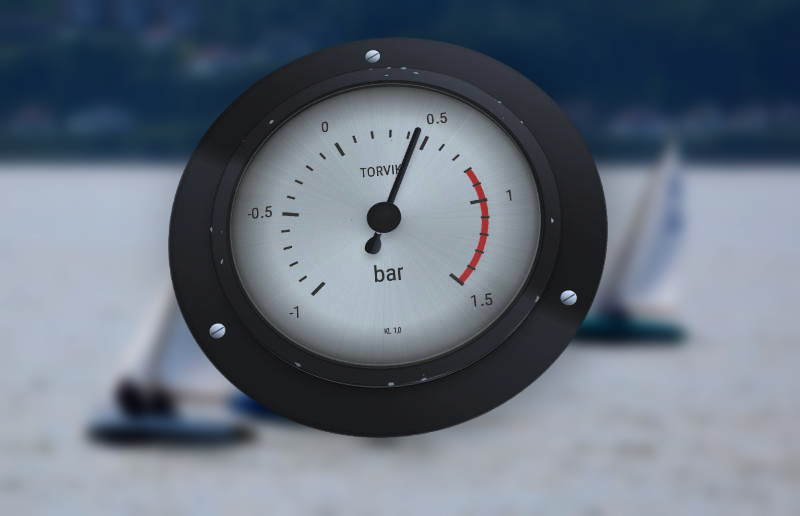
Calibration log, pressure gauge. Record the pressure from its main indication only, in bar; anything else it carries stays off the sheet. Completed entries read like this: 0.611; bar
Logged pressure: 0.45; bar
